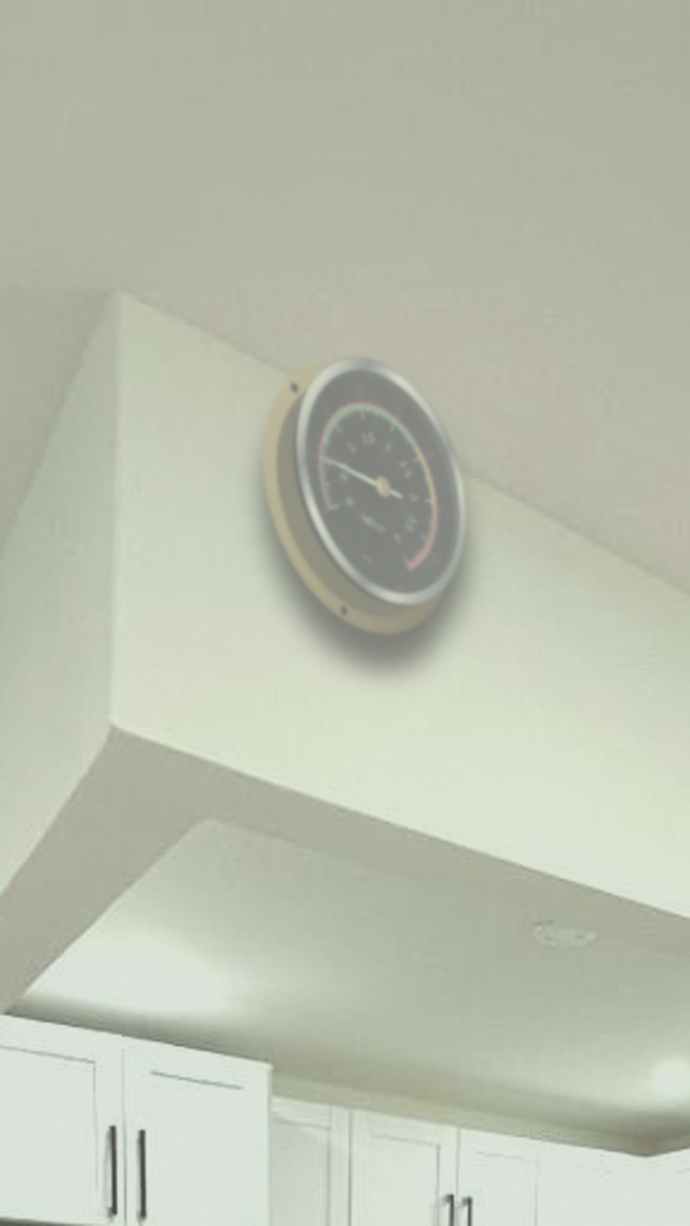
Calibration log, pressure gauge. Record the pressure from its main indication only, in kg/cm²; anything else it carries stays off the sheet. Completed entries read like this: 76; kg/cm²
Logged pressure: 0.5; kg/cm²
